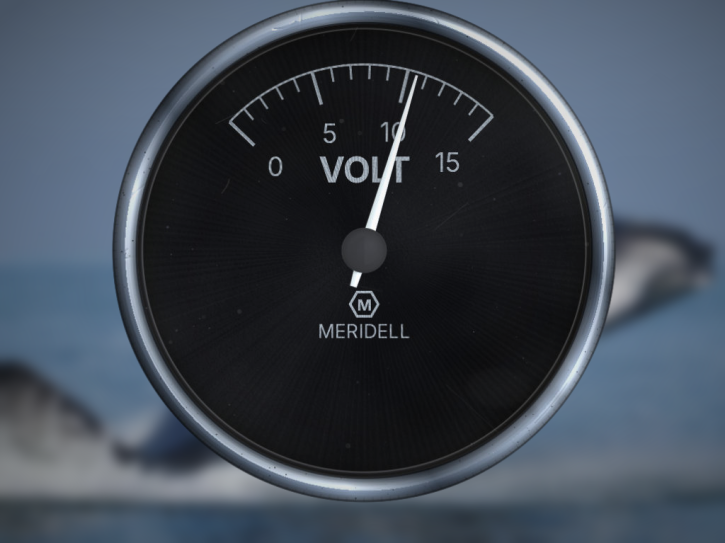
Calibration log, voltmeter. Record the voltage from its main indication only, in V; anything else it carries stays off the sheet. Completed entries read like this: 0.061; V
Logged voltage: 10.5; V
